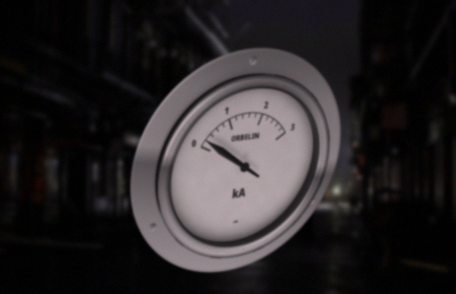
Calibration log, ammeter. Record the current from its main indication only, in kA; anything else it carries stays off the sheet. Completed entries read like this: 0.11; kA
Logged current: 0.2; kA
